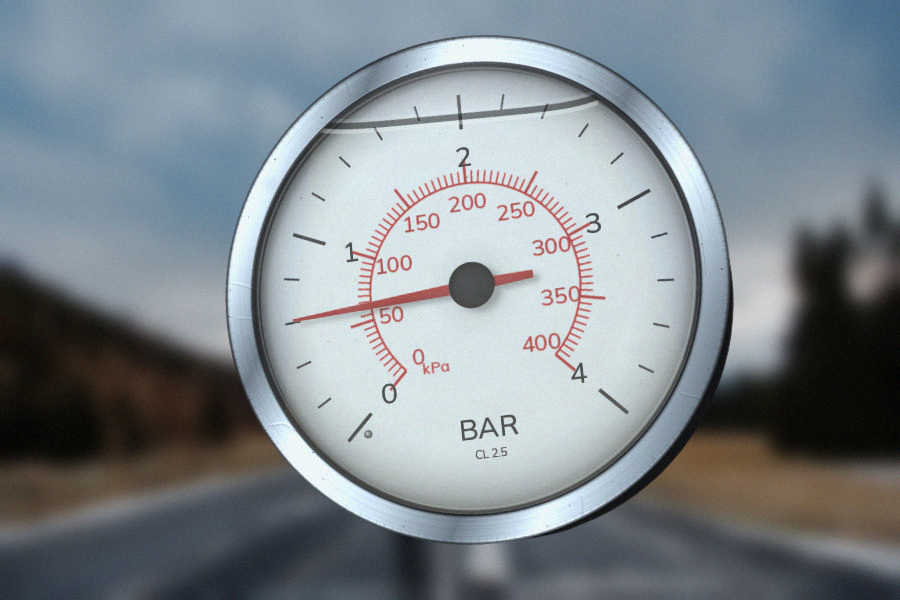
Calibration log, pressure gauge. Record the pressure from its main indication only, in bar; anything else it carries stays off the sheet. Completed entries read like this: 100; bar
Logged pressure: 0.6; bar
